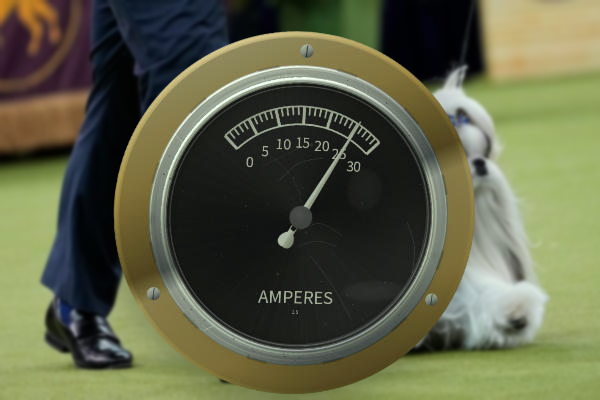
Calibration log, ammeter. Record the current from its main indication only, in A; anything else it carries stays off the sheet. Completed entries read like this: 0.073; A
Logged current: 25; A
